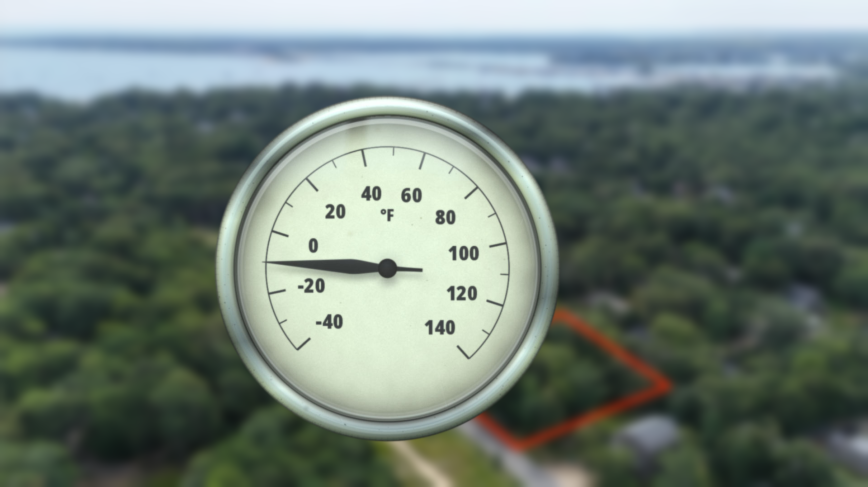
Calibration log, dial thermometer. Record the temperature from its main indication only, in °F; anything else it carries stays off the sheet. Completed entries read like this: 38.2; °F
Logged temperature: -10; °F
